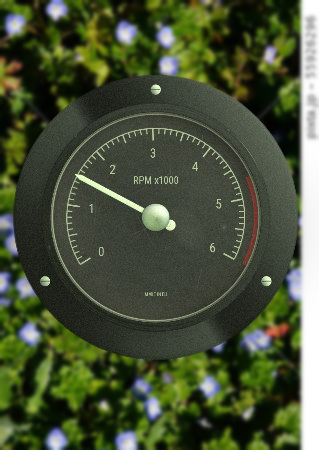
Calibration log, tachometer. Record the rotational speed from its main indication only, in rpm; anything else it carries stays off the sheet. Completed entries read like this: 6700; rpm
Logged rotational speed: 1500; rpm
